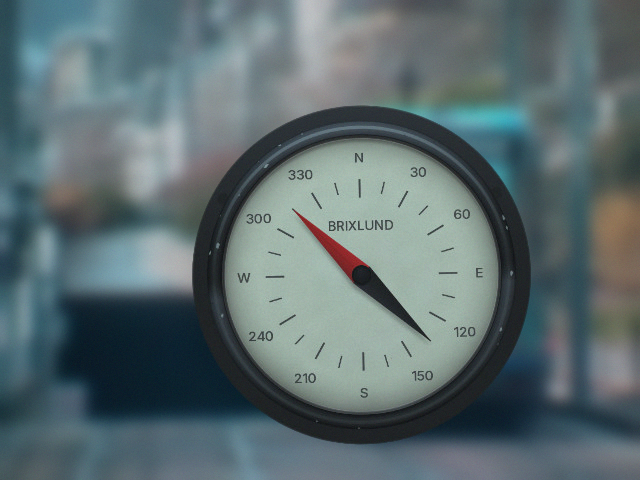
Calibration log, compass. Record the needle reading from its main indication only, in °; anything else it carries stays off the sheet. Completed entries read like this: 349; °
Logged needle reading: 315; °
